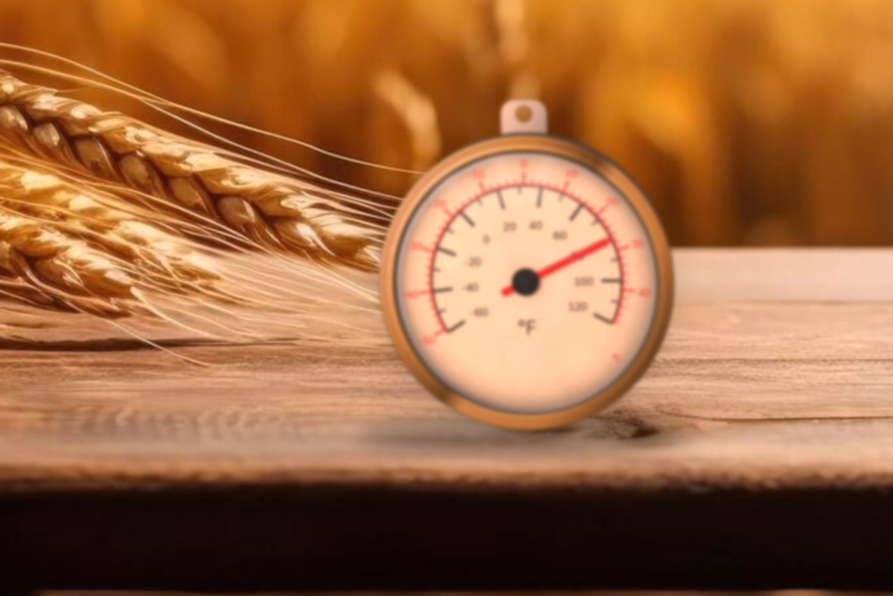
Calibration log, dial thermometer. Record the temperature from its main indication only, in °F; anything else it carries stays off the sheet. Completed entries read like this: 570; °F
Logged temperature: 80; °F
